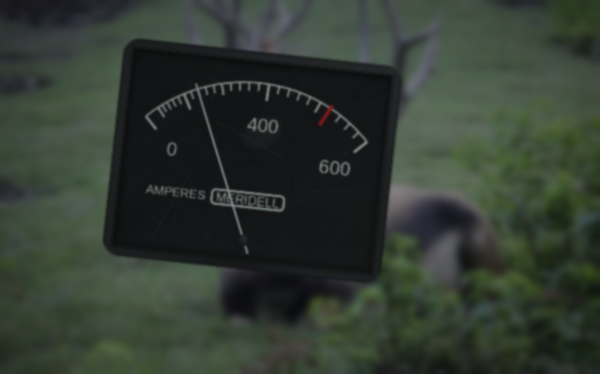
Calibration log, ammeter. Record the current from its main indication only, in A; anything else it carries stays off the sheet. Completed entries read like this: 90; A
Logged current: 240; A
